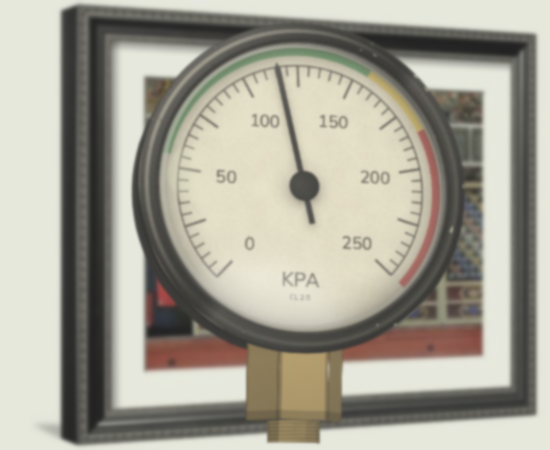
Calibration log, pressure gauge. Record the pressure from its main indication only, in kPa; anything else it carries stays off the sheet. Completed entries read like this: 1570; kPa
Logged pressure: 115; kPa
